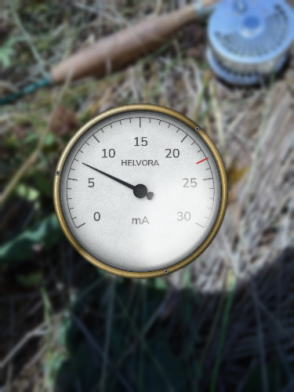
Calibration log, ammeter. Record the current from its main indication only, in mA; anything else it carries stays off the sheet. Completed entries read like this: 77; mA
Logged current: 7; mA
